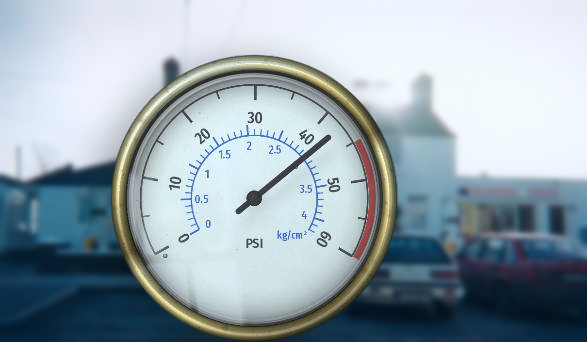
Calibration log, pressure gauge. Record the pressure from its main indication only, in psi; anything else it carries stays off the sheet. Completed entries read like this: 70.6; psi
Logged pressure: 42.5; psi
